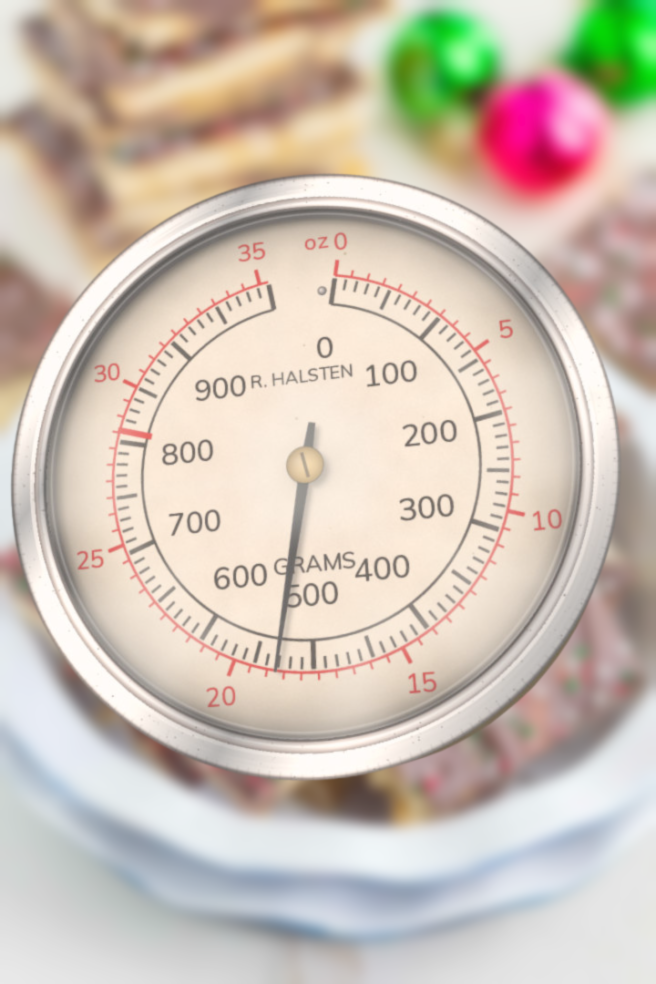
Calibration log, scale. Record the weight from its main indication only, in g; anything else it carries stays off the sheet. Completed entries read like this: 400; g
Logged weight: 530; g
